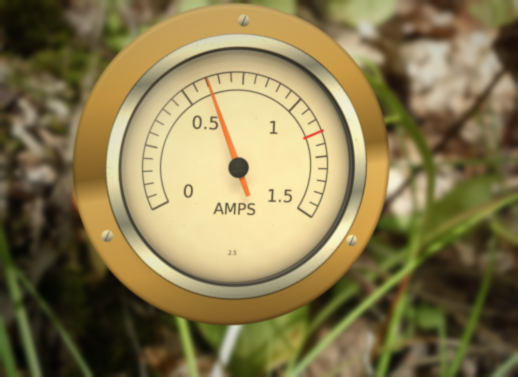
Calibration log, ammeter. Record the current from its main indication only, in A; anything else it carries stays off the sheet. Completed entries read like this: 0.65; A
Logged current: 0.6; A
